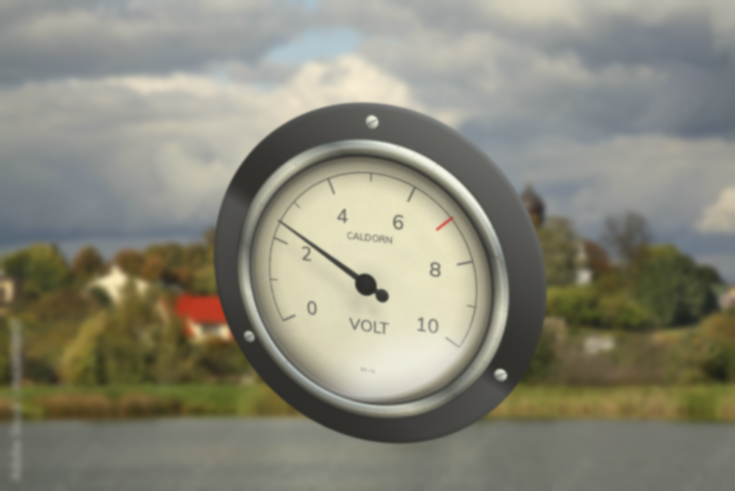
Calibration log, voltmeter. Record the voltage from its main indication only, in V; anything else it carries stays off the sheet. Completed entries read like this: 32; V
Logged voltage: 2.5; V
